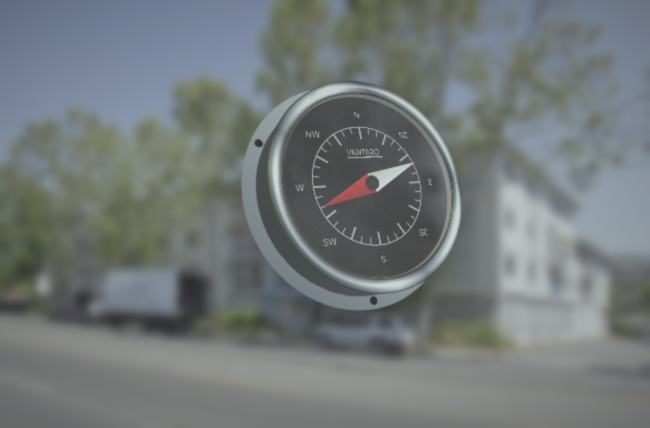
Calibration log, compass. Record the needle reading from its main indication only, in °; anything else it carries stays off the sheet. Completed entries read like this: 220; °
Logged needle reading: 250; °
